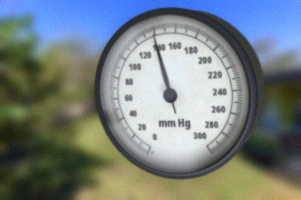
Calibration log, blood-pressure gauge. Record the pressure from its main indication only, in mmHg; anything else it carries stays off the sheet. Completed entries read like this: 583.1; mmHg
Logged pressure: 140; mmHg
